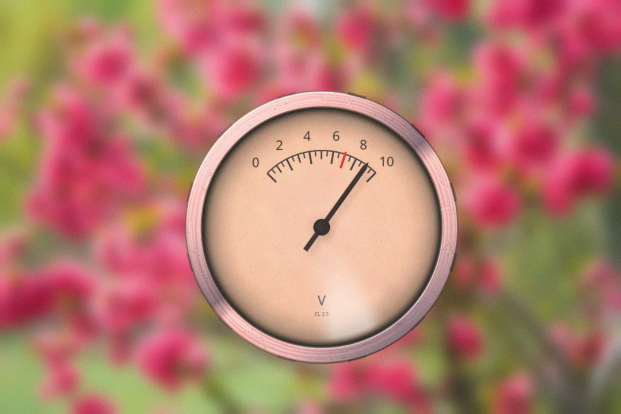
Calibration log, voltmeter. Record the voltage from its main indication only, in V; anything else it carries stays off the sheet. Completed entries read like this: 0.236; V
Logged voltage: 9; V
